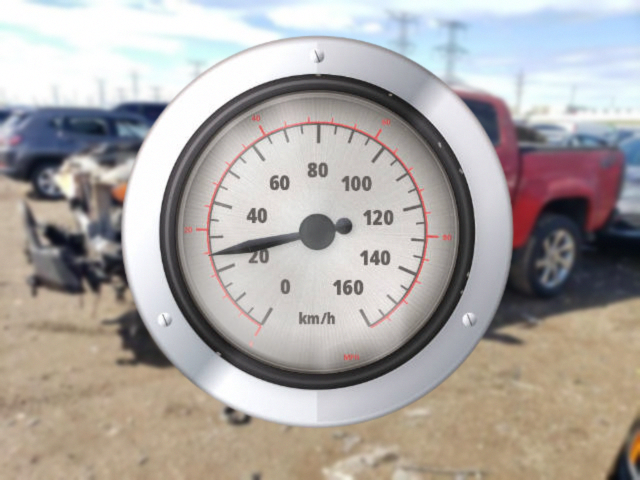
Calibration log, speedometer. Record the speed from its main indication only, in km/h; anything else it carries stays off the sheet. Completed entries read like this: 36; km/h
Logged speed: 25; km/h
